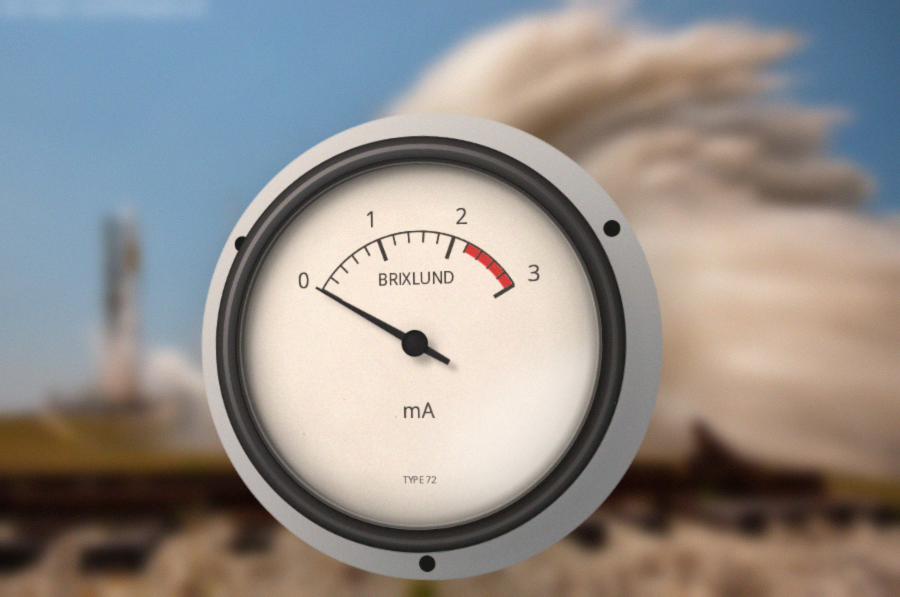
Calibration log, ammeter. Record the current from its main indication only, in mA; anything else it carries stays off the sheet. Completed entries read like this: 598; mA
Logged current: 0; mA
